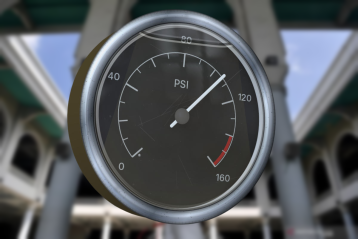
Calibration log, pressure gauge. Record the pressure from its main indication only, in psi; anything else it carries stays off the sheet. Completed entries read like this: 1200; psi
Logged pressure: 105; psi
